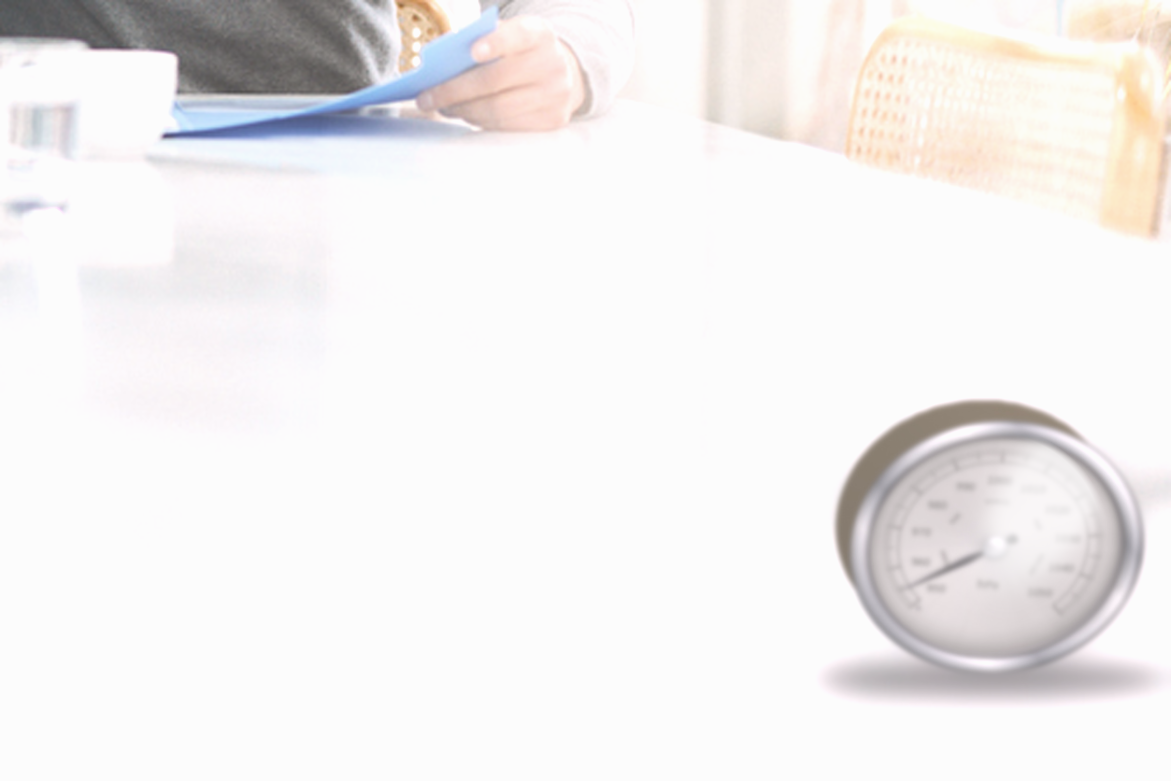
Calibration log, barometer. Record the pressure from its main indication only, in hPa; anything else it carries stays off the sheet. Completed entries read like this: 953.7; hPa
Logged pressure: 955; hPa
